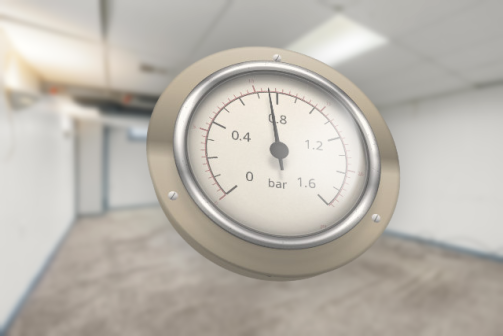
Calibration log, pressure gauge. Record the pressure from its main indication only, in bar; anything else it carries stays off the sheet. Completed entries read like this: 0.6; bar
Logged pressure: 0.75; bar
